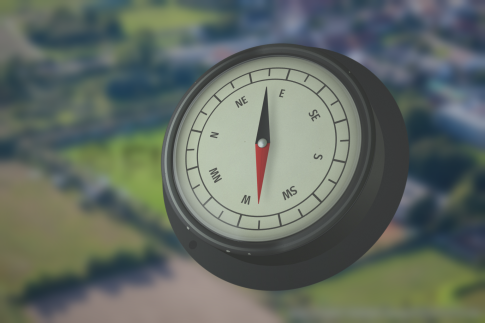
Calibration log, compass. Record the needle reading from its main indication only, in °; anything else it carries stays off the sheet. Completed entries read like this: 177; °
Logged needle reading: 255; °
